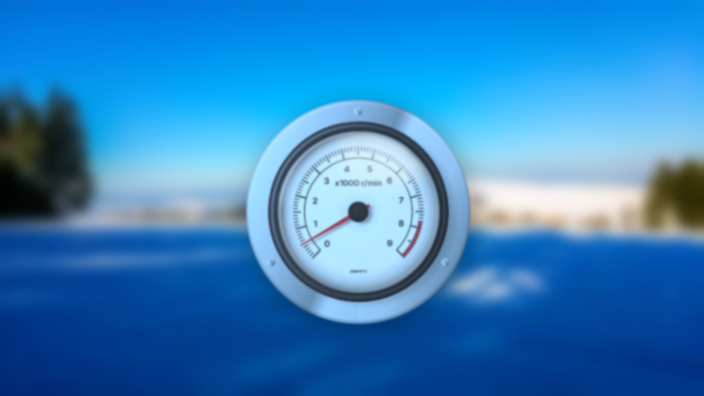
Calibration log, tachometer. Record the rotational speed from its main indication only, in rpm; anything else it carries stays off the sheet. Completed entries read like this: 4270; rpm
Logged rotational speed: 500; rpm
